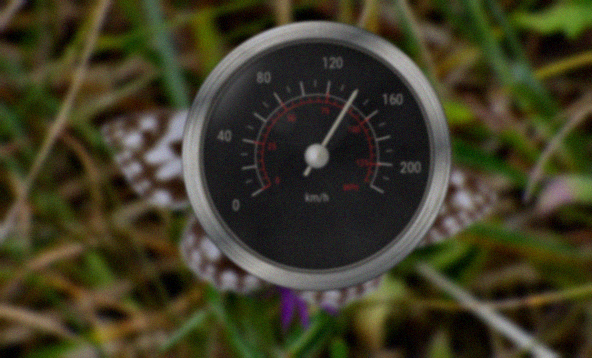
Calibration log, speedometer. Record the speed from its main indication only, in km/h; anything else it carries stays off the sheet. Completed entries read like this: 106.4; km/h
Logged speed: 140; km/h
